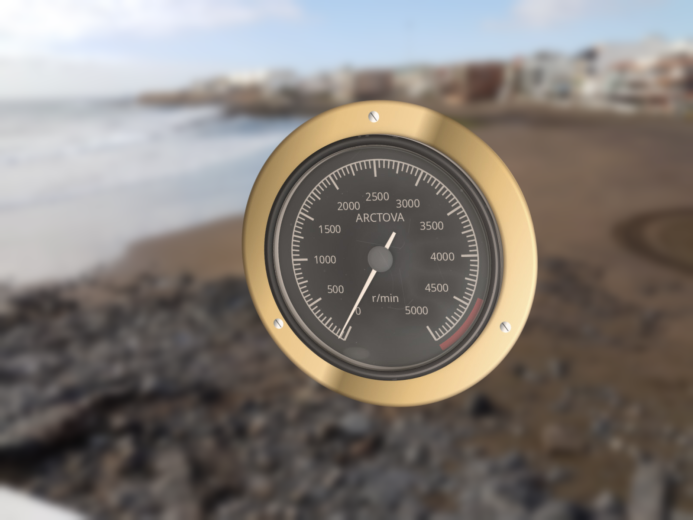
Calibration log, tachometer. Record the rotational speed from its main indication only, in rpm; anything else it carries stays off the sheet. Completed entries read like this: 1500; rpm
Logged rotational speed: 50; rpm
